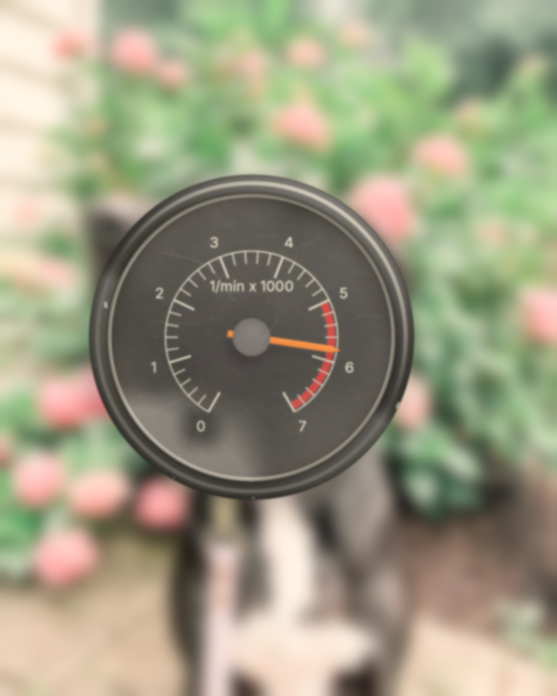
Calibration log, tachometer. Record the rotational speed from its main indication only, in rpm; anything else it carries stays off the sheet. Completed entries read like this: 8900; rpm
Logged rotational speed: 5800; rpm
